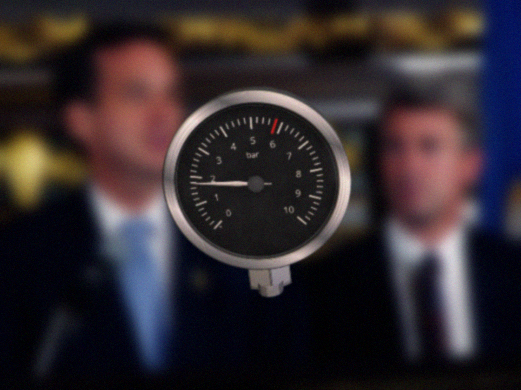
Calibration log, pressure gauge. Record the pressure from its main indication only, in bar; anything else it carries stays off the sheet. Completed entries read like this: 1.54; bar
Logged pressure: 1.8; bar
